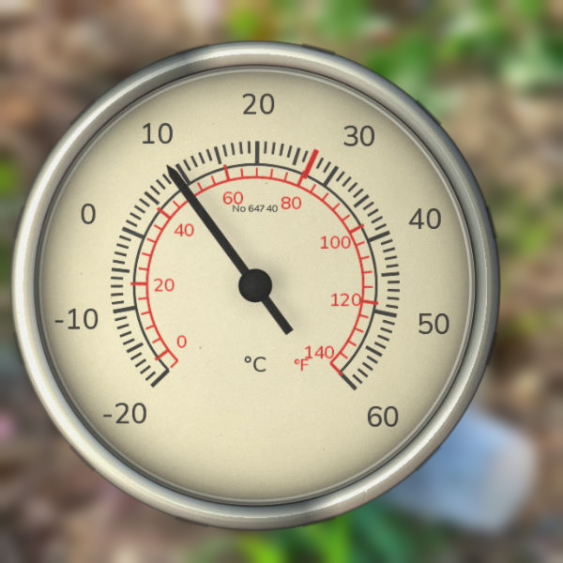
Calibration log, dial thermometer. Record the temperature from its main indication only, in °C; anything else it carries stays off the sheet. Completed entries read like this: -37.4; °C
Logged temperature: 9; °C
